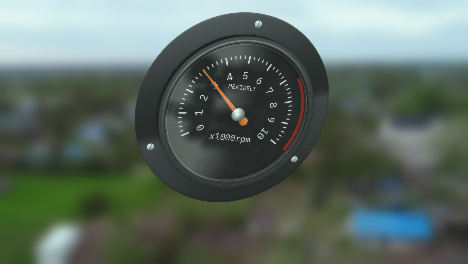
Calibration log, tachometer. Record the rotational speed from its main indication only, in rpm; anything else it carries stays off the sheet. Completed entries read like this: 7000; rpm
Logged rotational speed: 3000; rpm
